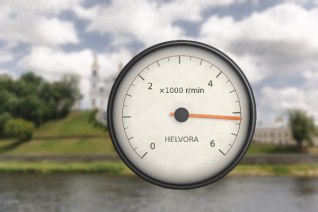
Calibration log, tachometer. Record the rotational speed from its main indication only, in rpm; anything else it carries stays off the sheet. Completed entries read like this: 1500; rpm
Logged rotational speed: 5125; rpm
